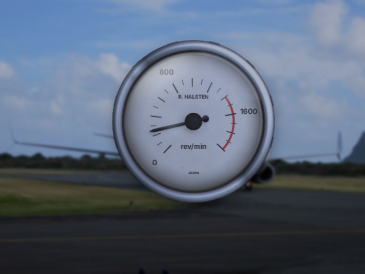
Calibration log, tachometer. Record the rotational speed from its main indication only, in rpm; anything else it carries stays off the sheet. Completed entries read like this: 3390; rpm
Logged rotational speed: 250; rpm
